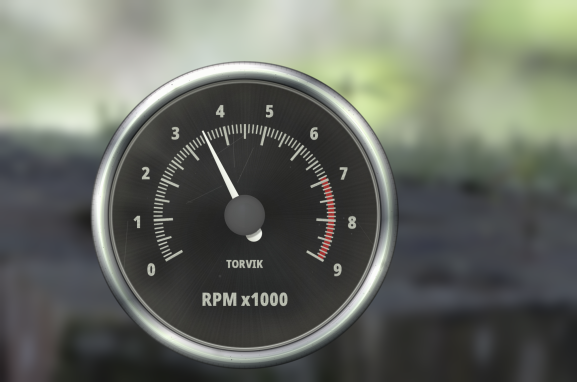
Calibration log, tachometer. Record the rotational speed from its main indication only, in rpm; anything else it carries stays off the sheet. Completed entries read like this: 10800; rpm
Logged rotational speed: 3500; rpm
